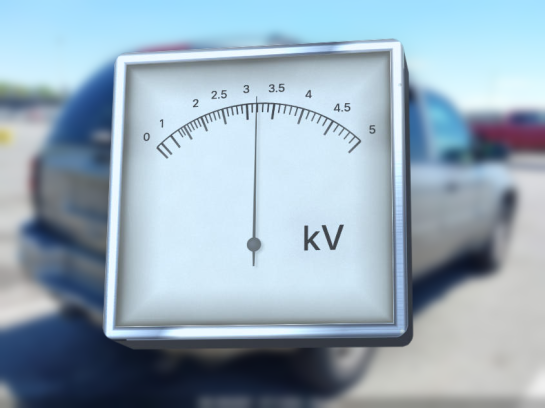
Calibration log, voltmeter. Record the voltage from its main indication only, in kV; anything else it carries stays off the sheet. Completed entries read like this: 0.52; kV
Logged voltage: 3.2; kV
